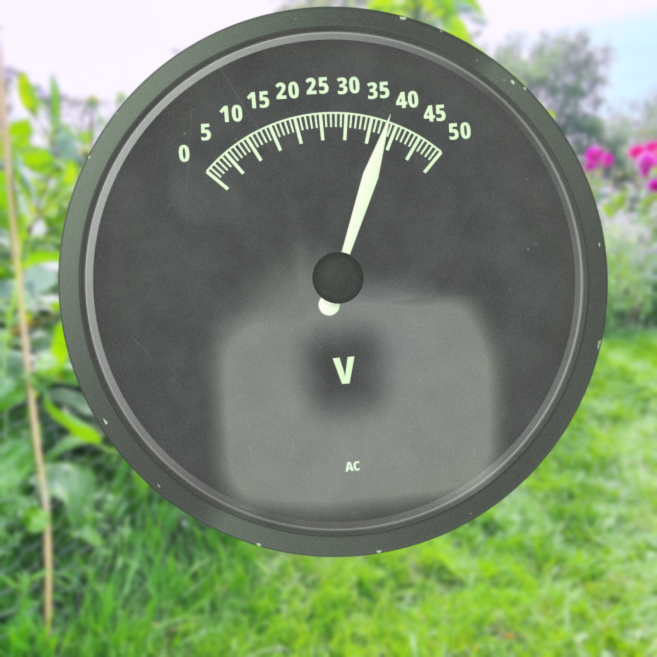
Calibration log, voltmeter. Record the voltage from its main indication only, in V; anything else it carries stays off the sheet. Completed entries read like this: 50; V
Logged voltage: 38; V
